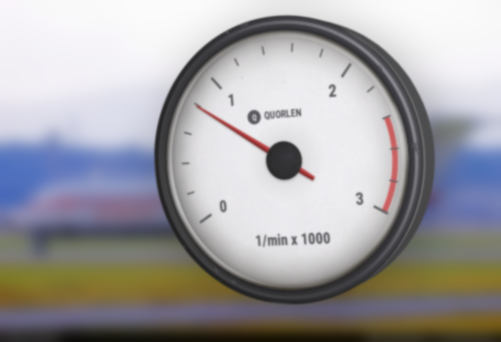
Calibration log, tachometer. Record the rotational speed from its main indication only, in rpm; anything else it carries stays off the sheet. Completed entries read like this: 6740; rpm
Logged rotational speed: 800; rpm
